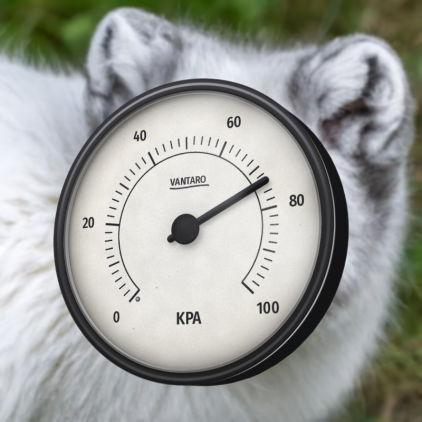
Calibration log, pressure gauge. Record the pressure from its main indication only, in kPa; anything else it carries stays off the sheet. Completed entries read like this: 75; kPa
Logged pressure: 74; kPa
